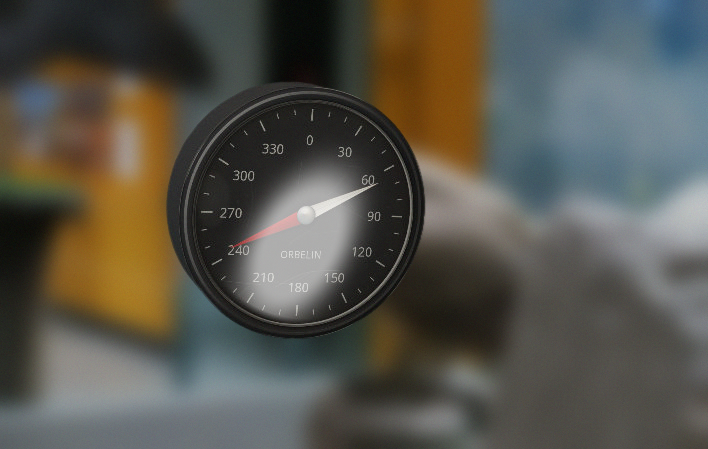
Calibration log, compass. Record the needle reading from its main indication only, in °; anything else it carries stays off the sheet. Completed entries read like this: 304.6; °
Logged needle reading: 245; °
